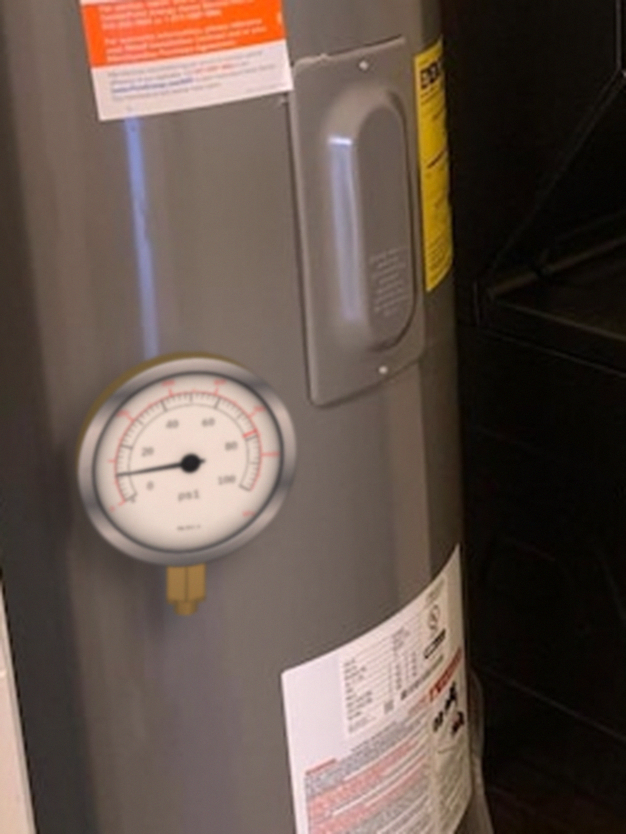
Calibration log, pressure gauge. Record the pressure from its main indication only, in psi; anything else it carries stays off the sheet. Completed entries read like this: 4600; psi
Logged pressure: 10; psi
